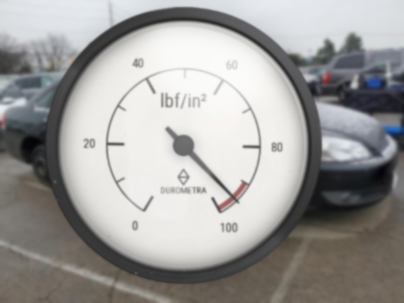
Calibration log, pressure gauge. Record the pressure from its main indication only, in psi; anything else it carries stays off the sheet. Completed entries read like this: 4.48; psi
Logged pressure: 95; psi
